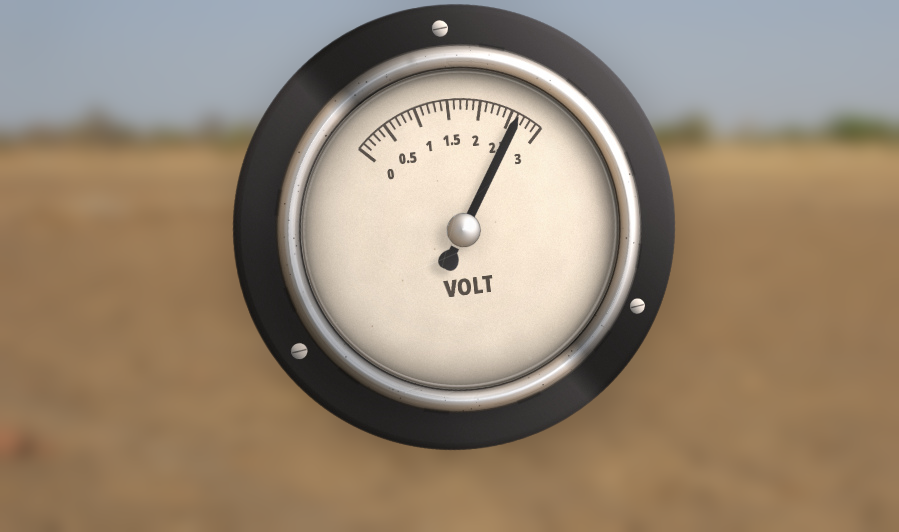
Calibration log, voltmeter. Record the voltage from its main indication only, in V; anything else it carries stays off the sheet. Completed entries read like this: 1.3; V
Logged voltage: 2.6; V
